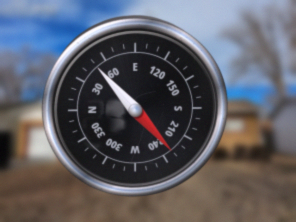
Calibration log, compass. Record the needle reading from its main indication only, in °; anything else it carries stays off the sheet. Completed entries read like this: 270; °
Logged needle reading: 230; °
